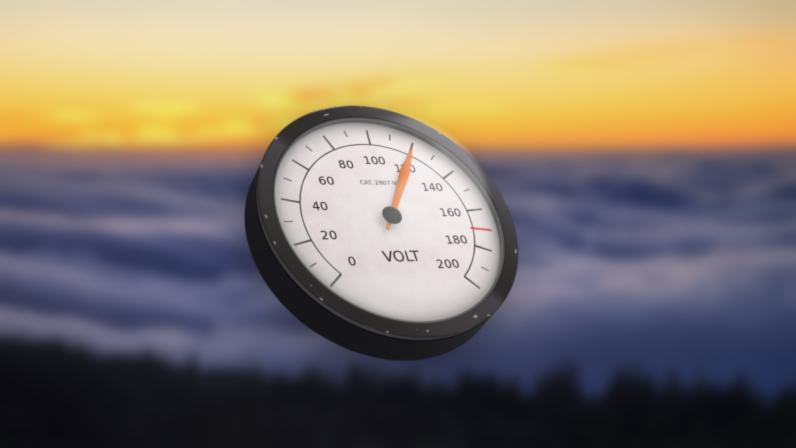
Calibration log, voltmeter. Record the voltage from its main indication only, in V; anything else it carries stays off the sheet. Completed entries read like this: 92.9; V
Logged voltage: 120; V
